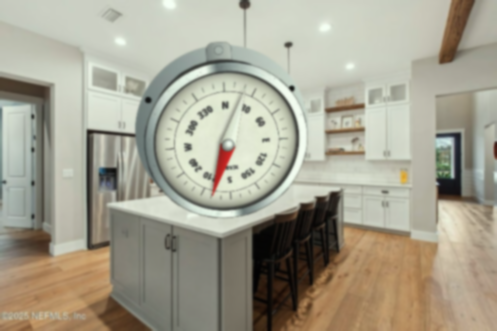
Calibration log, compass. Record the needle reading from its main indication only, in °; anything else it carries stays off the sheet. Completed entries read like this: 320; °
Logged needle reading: 200; °
